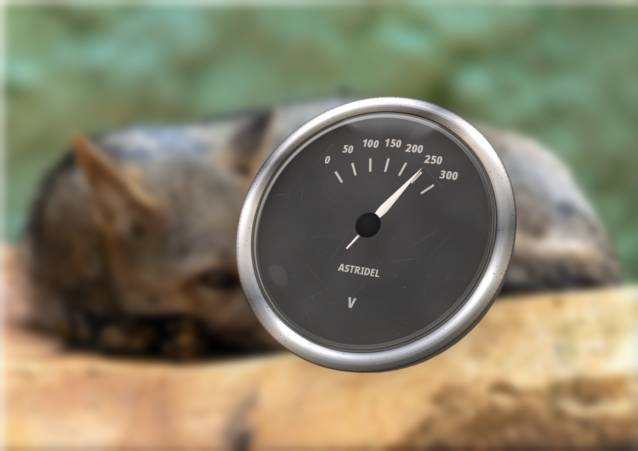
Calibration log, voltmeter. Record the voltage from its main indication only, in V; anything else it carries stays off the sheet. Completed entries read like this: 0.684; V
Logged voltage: 250; V
